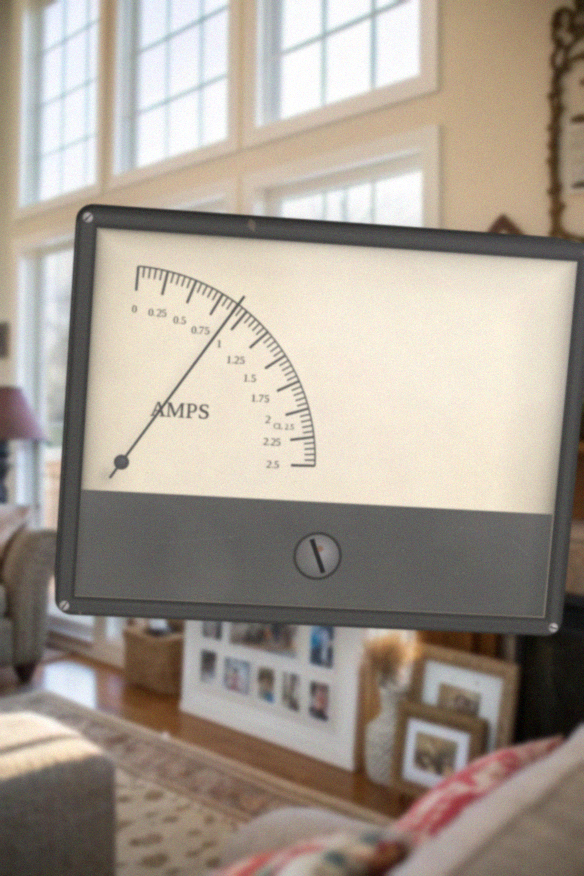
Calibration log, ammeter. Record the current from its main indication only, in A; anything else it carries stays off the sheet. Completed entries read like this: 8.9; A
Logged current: 0.9; A
